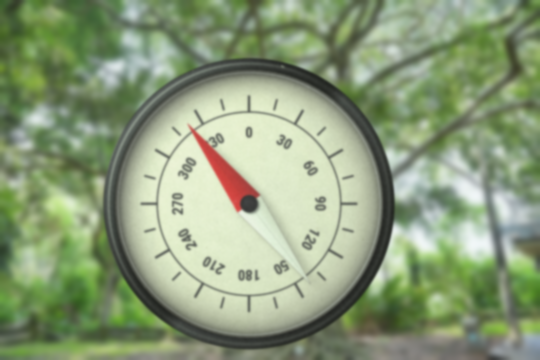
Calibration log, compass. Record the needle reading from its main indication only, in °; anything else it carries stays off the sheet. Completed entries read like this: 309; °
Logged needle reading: 322.5; °
